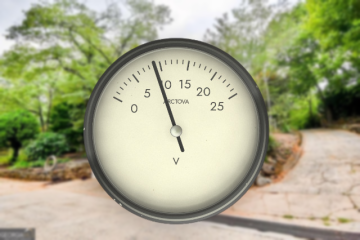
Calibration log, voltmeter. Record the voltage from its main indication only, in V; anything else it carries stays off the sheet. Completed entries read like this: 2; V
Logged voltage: 9; V
